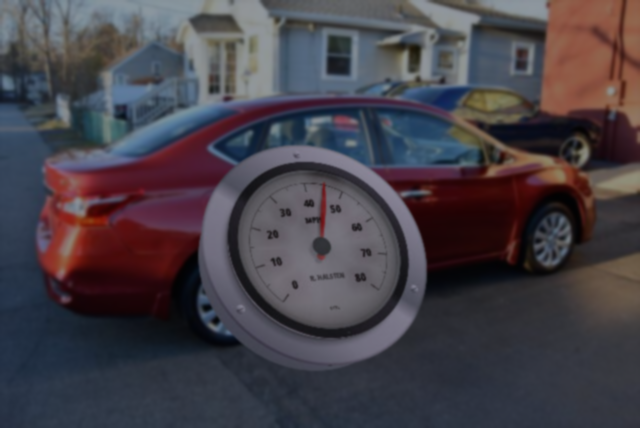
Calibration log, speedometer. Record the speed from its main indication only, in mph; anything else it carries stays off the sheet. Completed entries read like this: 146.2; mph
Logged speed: 45; mph
